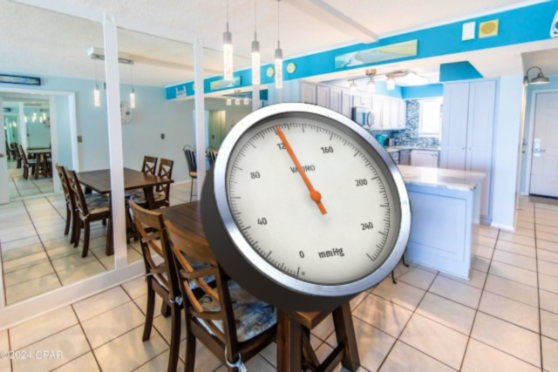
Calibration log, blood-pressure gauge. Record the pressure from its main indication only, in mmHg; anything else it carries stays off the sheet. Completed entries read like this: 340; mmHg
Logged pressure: 120; mmHg
